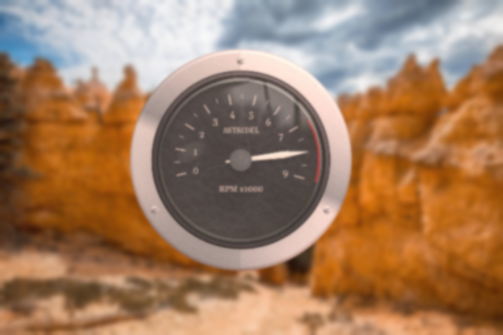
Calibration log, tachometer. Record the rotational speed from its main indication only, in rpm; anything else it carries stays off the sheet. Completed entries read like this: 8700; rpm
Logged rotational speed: 8000; rpm
